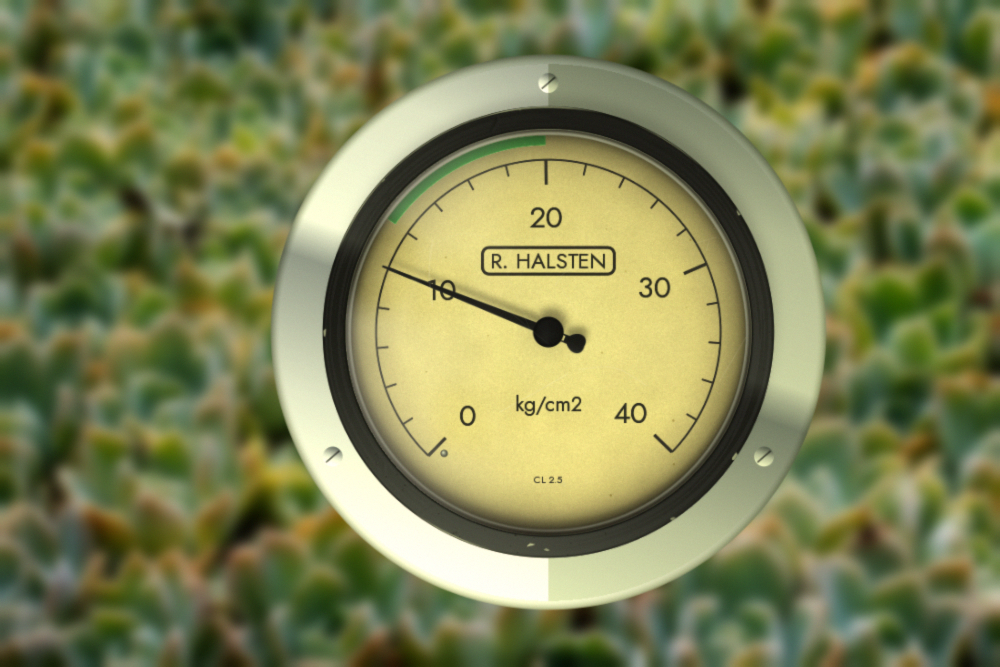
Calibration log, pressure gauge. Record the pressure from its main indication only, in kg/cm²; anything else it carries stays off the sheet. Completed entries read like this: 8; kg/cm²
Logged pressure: 10; kg/cm²
